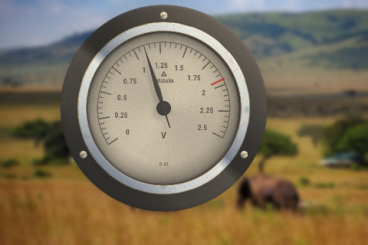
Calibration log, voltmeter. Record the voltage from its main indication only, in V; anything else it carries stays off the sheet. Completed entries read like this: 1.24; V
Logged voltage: 1.1; V
